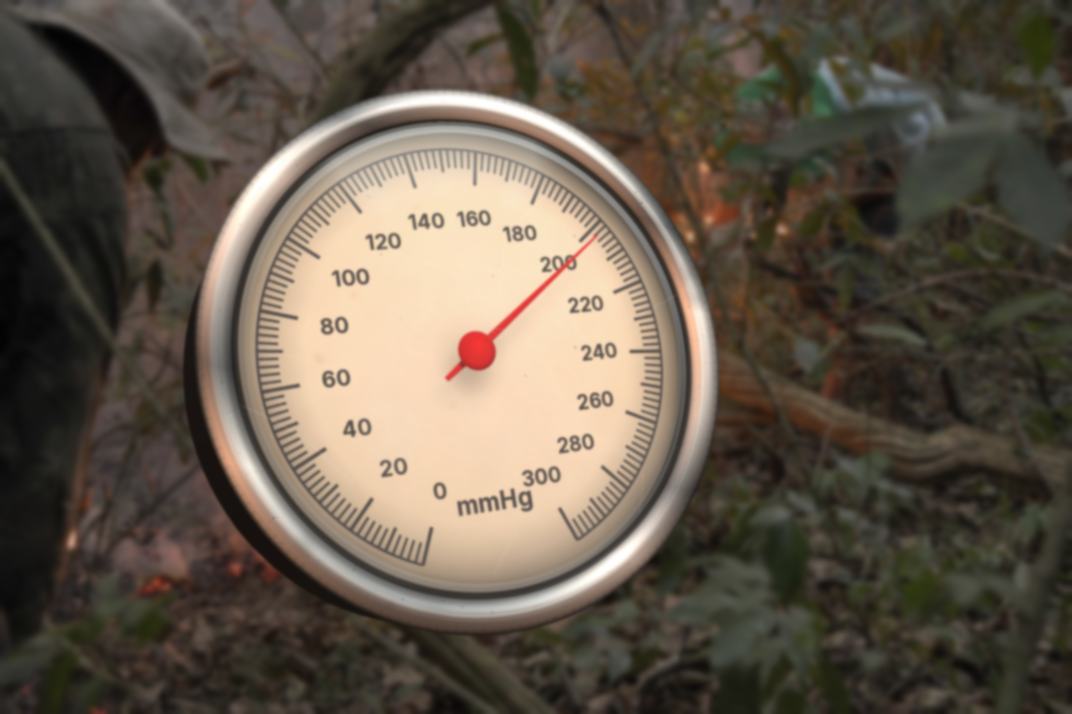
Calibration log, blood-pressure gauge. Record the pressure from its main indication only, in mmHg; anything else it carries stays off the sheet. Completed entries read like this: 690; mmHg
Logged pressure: 202; mmHg
